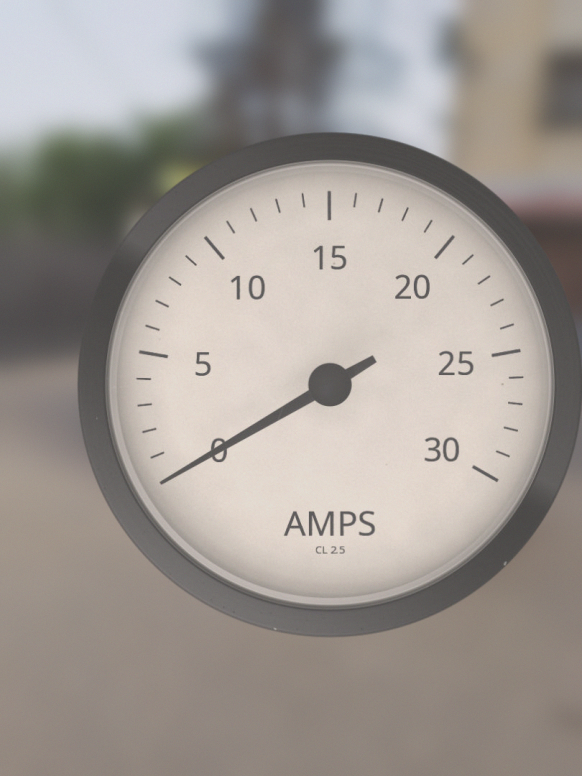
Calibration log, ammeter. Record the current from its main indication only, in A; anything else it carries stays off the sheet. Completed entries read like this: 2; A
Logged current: 0; A
